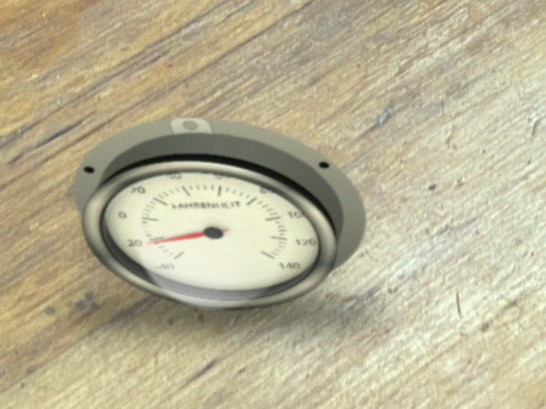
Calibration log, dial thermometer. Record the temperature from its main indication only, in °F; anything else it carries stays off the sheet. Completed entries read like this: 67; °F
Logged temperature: -20; °F
